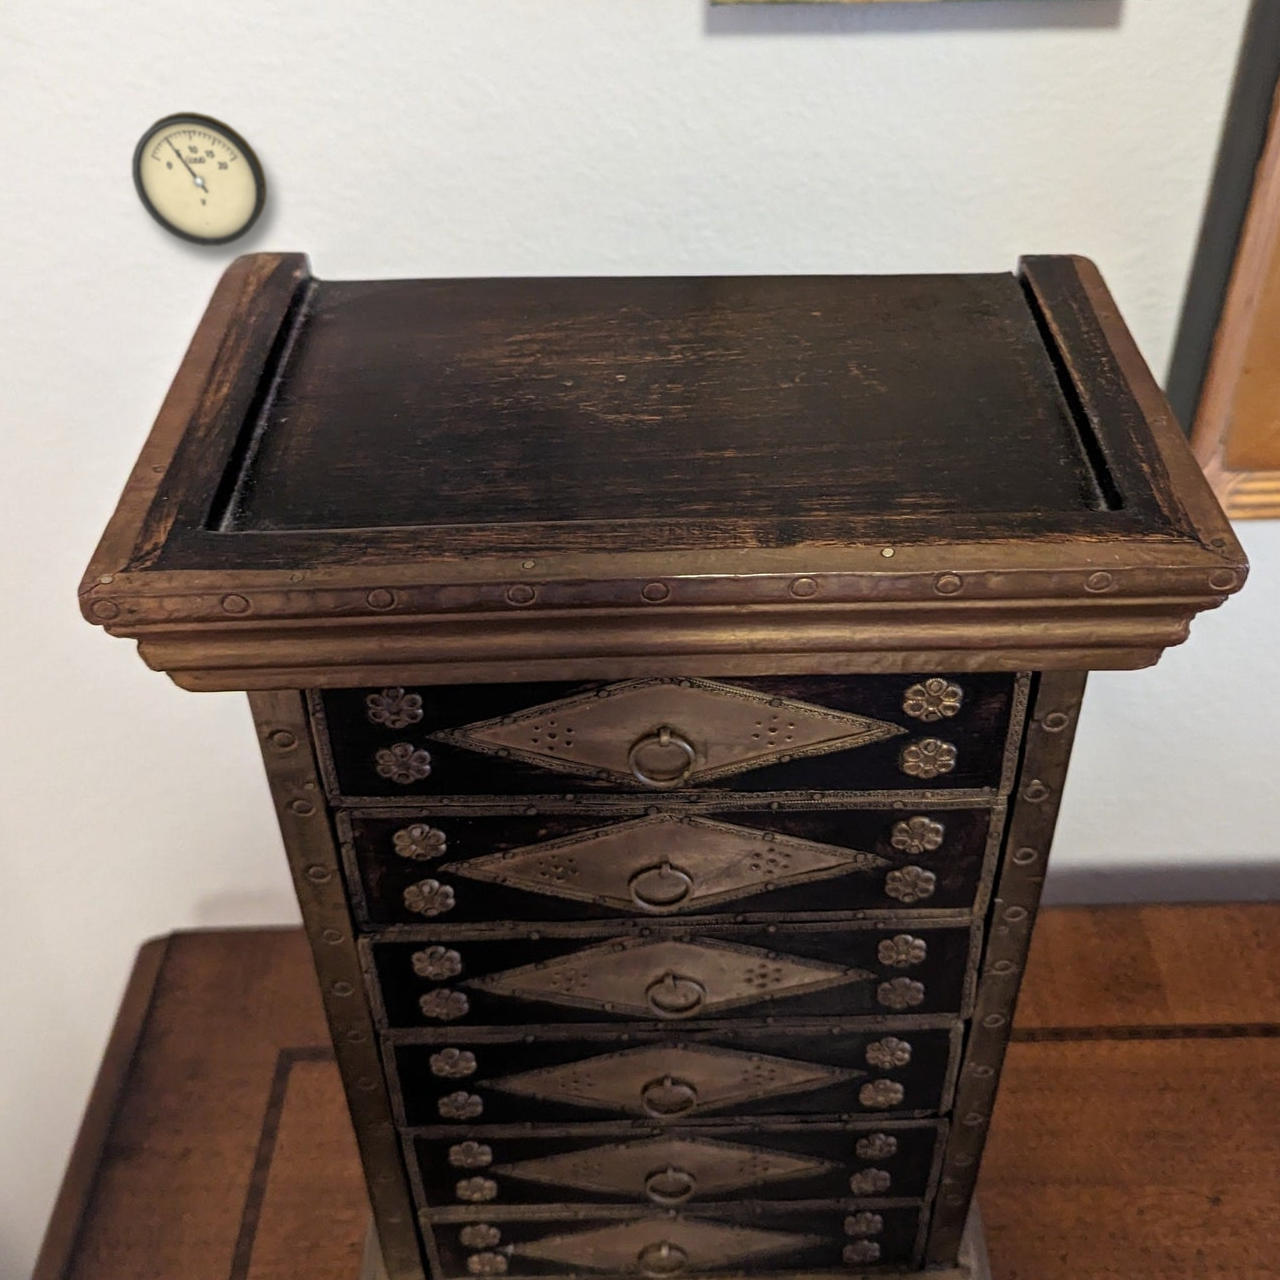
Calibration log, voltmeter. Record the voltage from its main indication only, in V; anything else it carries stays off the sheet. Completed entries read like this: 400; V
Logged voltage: 5; V
